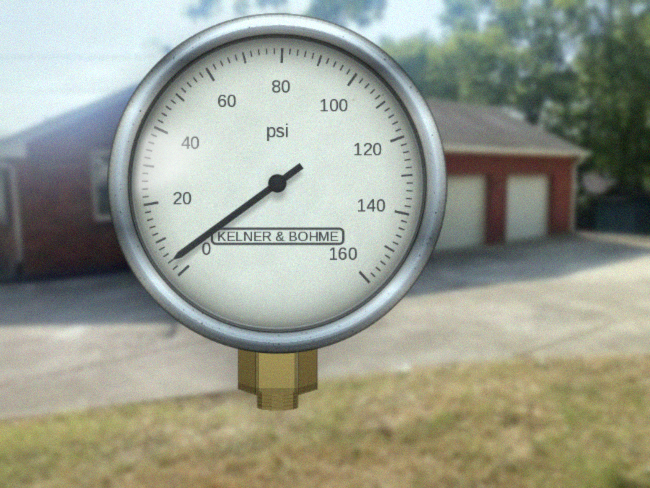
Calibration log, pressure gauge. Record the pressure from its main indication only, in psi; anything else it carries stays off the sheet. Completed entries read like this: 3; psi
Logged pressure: 4; psi
